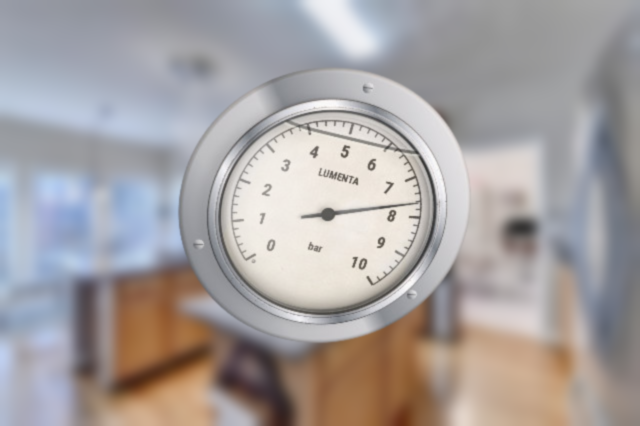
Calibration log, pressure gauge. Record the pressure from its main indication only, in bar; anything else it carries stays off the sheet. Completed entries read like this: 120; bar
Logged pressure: 7.6; bar
